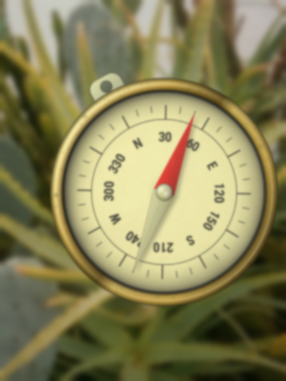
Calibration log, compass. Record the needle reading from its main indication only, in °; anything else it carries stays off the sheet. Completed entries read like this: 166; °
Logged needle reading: 50; °
